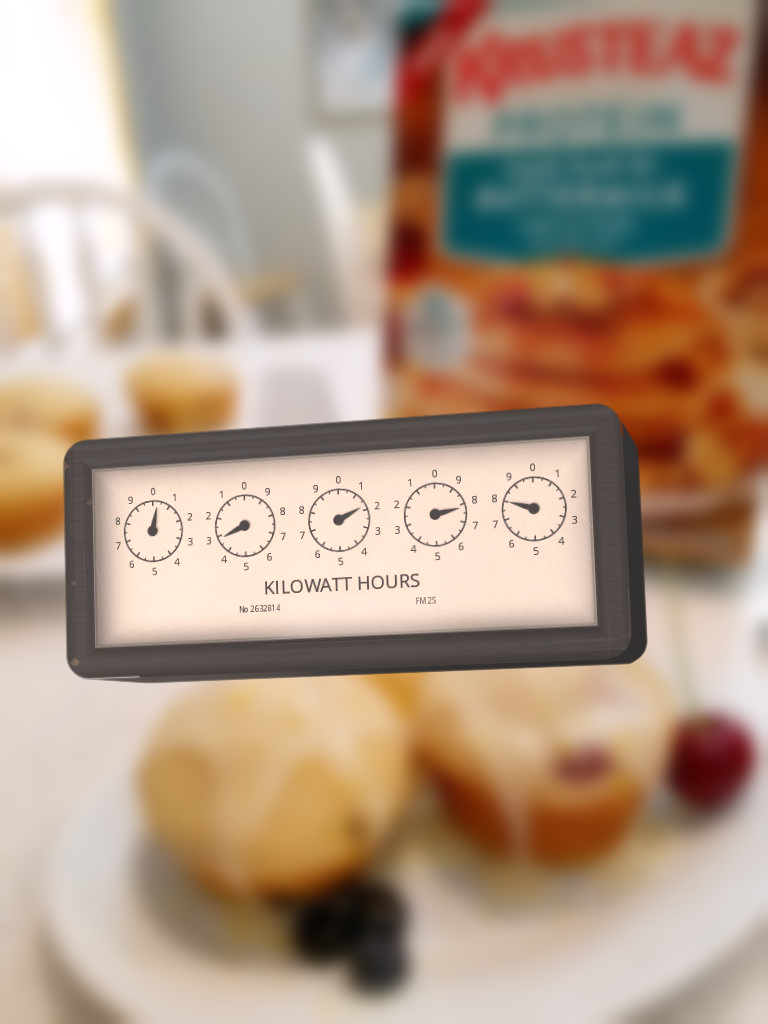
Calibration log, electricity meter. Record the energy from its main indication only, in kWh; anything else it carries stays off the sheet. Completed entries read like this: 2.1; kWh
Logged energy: 3178; kWh
